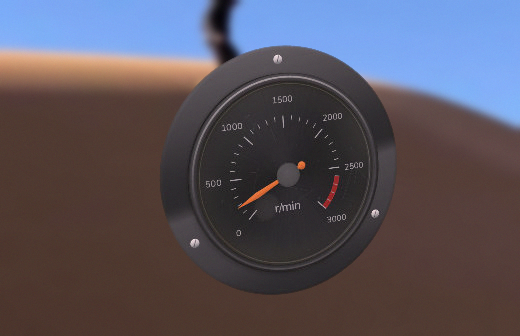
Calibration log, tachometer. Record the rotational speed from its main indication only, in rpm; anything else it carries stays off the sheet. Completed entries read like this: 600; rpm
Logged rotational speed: 200; rpm
